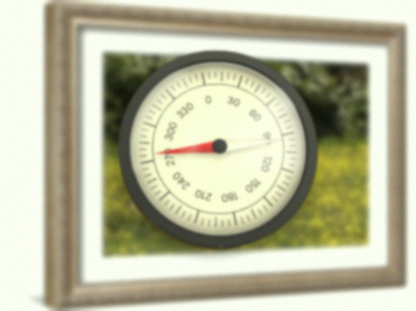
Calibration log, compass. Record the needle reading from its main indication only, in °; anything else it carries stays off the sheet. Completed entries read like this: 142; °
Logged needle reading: 275; °
